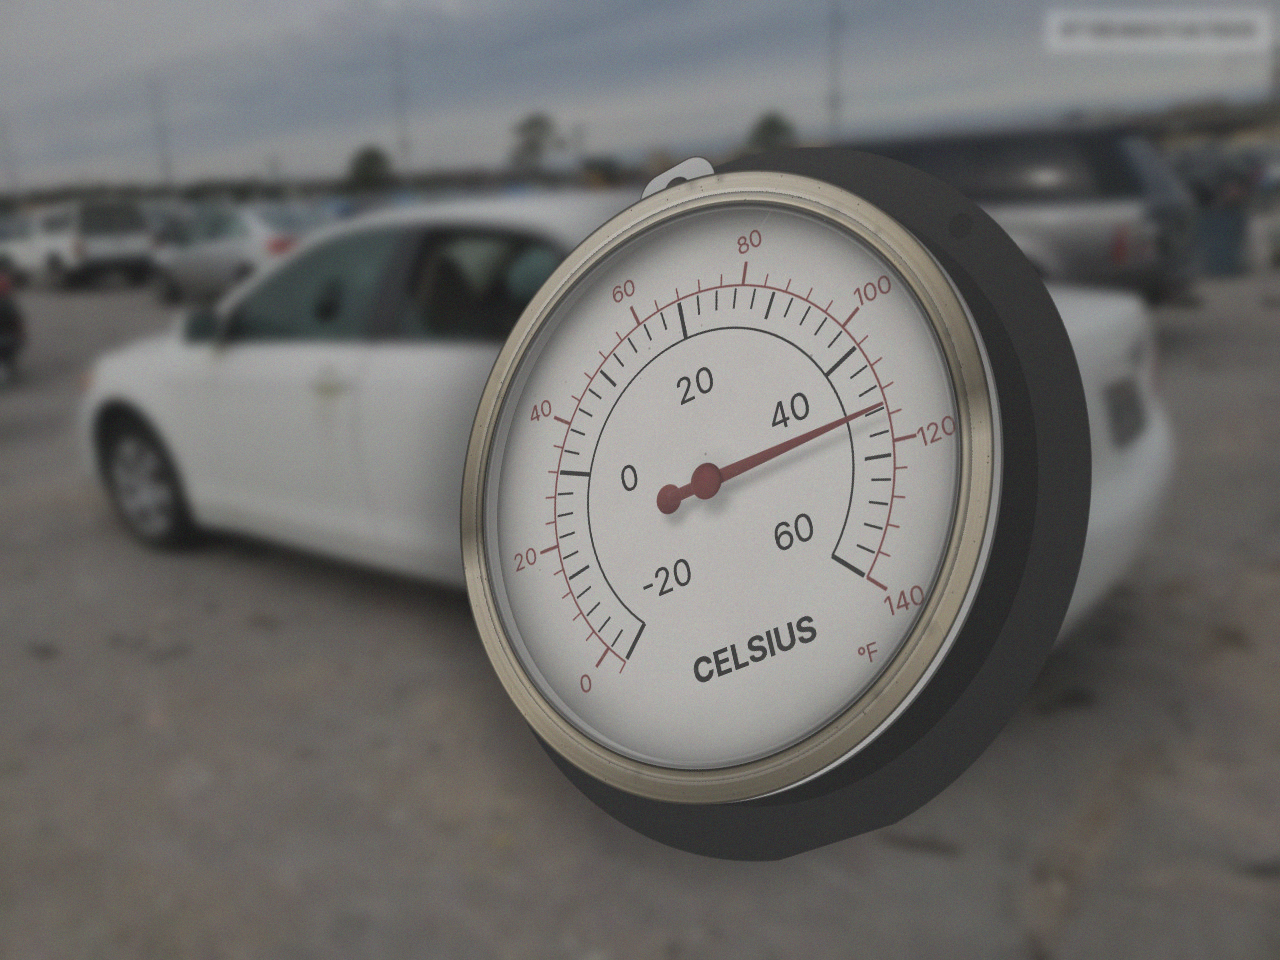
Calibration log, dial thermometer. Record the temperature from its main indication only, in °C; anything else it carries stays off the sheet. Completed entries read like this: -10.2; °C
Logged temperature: 46; °C
